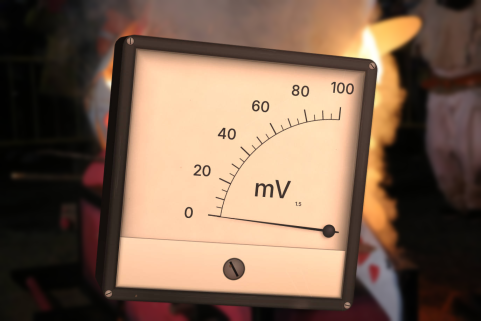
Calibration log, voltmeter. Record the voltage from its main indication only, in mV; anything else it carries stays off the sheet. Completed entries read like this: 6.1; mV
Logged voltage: 0; mV
